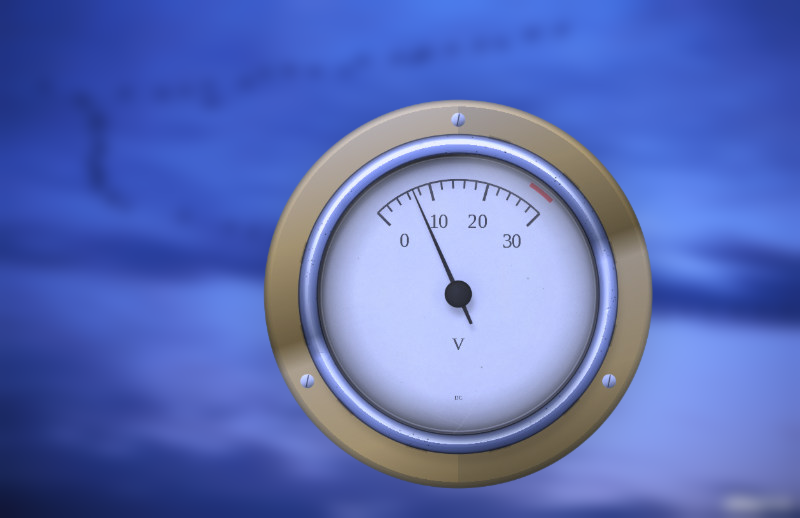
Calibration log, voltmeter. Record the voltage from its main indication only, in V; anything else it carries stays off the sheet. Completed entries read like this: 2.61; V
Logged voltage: 7; V
